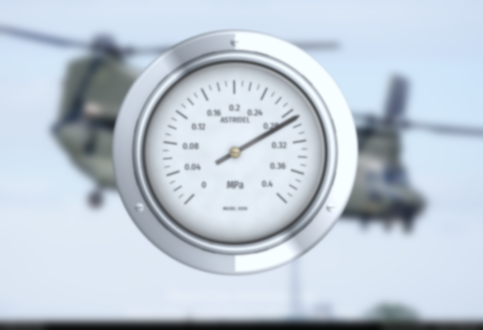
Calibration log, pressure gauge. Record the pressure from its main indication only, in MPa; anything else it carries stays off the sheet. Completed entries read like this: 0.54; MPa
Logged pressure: 0.29; MPa
